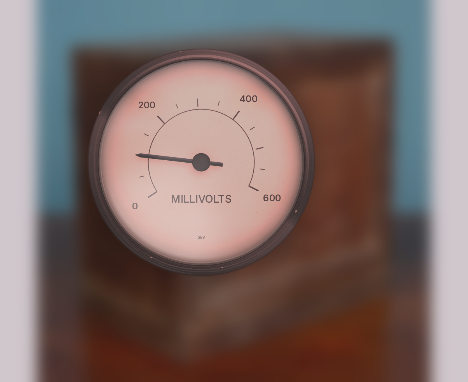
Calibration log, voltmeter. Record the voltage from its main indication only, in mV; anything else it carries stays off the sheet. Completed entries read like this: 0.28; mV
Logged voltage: 100; mV
